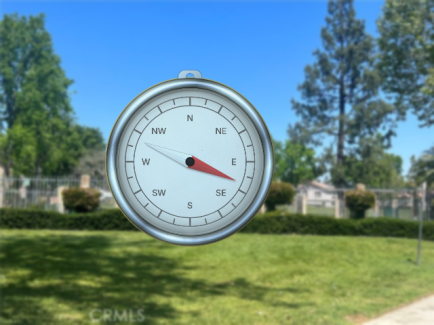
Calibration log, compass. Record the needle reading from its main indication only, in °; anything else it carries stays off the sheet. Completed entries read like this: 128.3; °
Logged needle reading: 112.5; °
